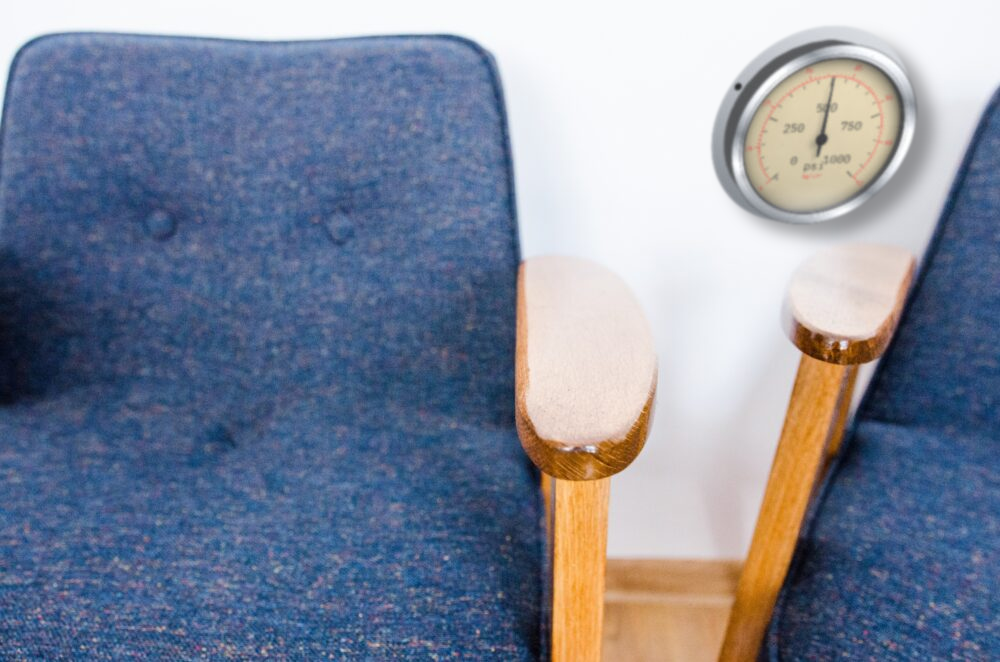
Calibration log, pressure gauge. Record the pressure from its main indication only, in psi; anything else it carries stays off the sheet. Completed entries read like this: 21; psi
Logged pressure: 500; psi
